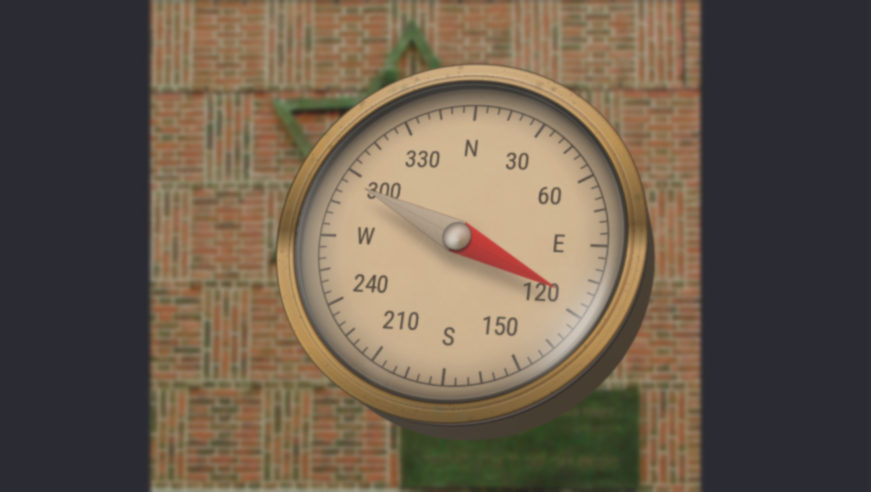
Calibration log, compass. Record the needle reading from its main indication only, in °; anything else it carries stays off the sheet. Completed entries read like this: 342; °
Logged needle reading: 115; °
